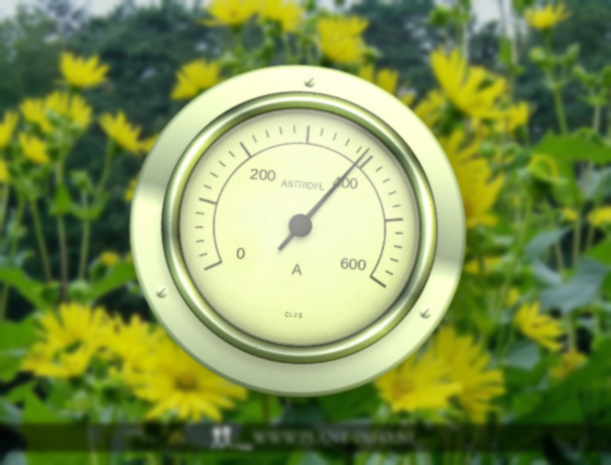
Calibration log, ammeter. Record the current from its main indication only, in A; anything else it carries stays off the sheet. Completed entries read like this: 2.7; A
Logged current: 390; A
